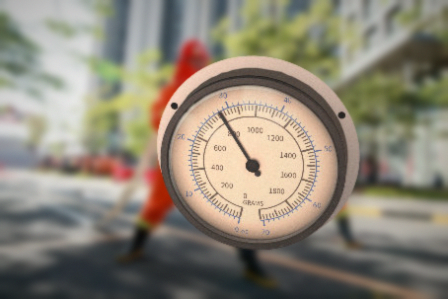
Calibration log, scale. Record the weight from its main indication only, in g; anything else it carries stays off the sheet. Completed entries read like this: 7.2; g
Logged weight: 800; g
